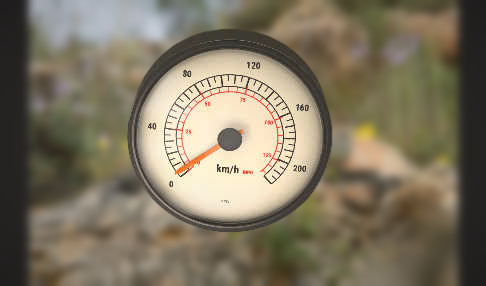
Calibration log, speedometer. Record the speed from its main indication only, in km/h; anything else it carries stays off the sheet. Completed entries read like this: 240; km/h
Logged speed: 5; km/h
